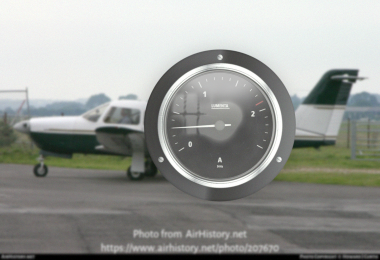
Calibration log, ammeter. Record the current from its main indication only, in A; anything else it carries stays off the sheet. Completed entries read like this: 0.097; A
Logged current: 0.3; A
